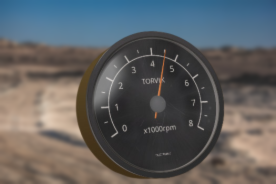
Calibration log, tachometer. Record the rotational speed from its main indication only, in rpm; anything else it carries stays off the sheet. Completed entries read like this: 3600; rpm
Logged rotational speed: 4500; rpm
